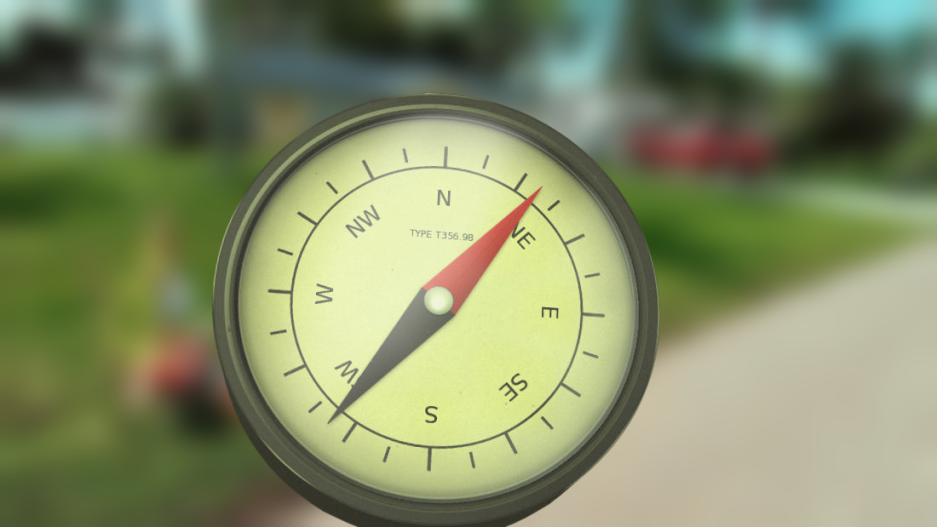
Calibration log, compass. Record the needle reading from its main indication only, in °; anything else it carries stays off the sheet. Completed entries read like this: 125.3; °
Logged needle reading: 37.5; °
